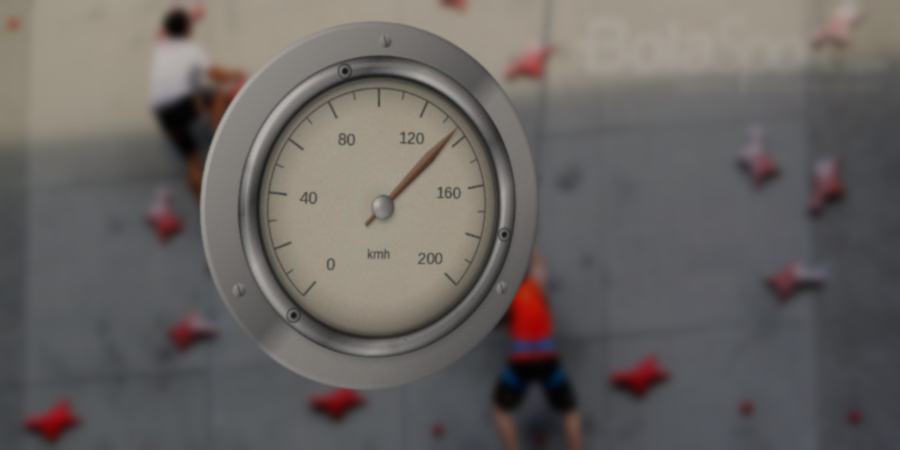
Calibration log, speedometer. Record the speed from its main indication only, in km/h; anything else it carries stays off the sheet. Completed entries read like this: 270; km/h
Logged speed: 135; km/h
